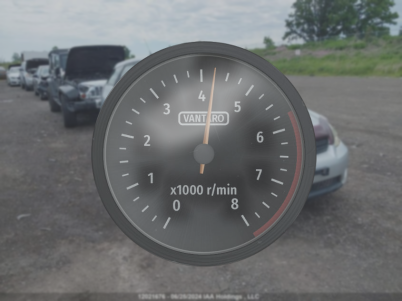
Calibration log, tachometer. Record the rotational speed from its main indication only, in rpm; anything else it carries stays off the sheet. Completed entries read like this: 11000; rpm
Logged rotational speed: 4250; rpm
